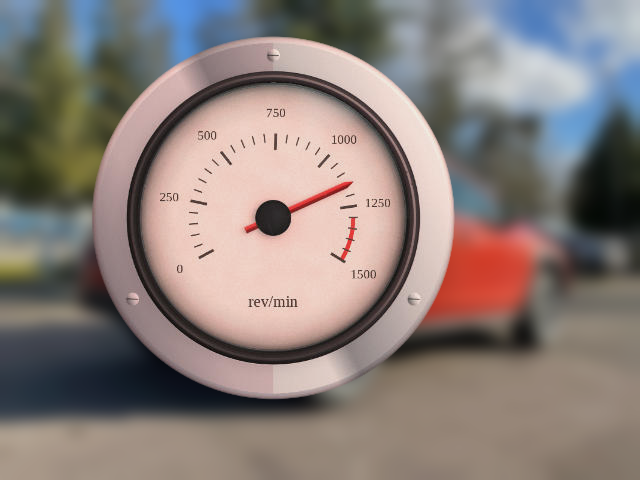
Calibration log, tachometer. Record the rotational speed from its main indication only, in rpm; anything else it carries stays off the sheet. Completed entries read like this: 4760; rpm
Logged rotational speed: 1150; rpm
